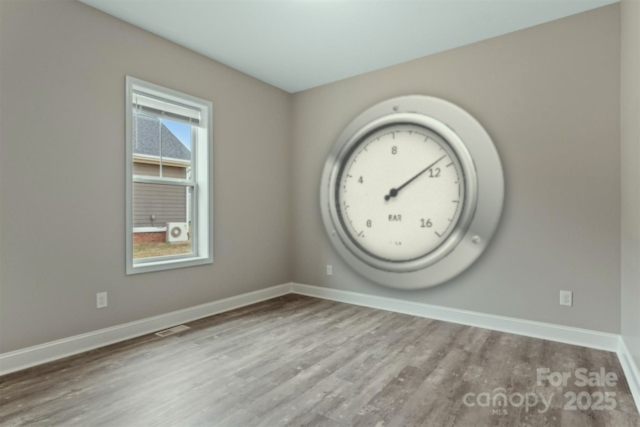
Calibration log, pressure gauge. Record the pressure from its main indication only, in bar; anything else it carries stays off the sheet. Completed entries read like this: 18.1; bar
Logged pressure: 11.5; bar
